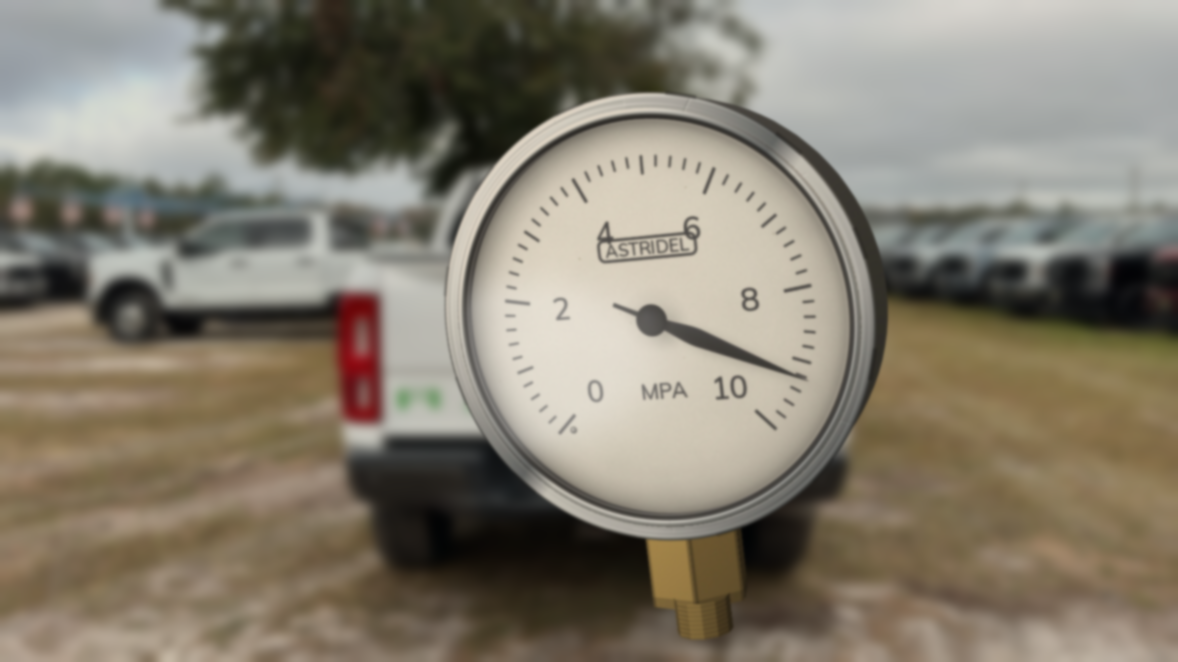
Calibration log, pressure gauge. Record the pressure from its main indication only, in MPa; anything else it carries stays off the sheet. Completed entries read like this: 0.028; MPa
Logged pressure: 9.2; MPa
